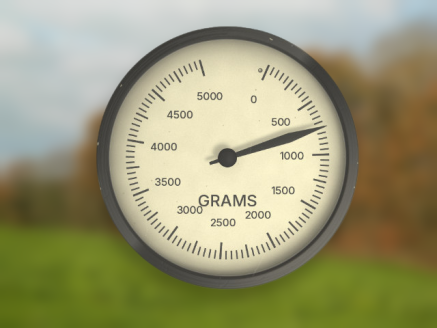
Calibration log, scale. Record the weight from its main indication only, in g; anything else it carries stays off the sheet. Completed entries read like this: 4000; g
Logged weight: 750; g
